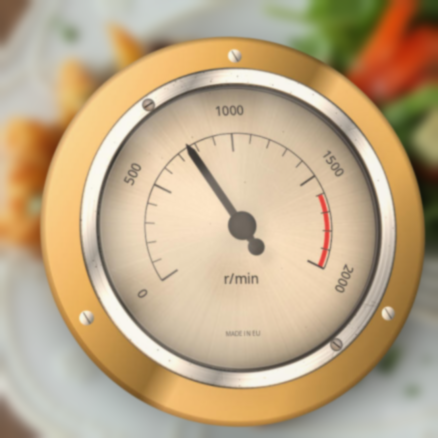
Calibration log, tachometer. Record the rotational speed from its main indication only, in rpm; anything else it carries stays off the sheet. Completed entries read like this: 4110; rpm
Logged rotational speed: 750; rpm
